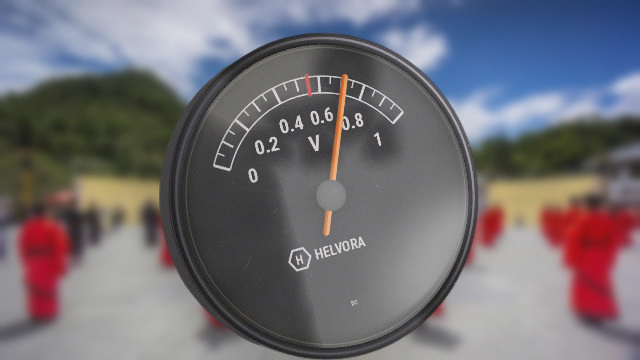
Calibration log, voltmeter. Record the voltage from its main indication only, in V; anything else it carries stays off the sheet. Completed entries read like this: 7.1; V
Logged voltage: 0.7; V
